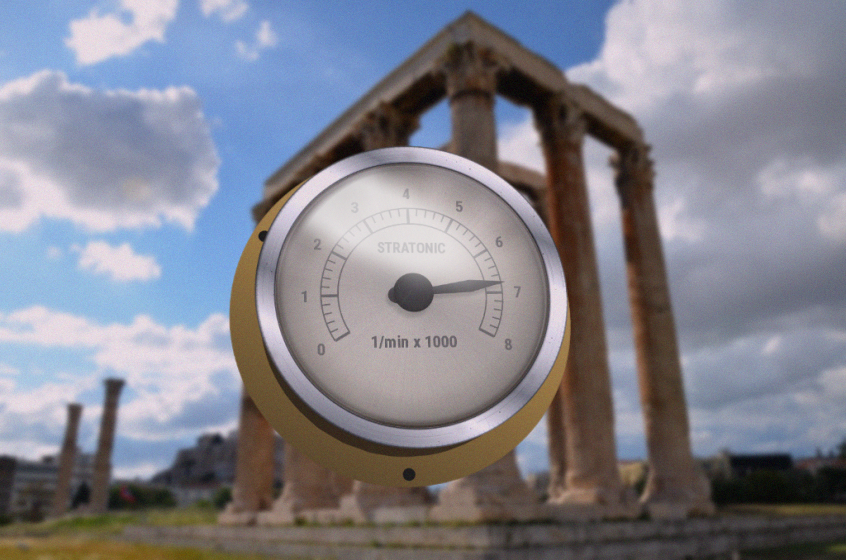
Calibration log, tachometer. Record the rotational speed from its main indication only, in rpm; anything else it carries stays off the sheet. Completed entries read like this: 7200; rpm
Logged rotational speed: 6800; rpm
